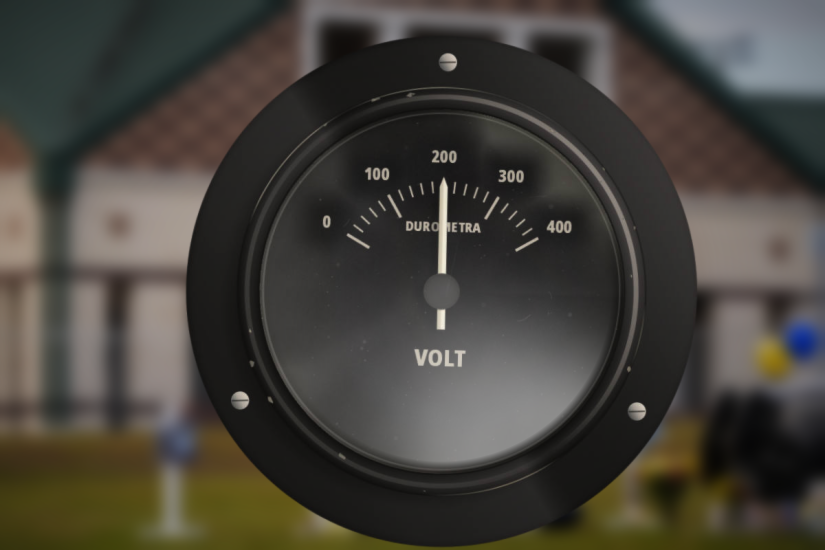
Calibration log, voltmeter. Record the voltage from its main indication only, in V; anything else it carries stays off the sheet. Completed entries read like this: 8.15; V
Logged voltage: 200; V
